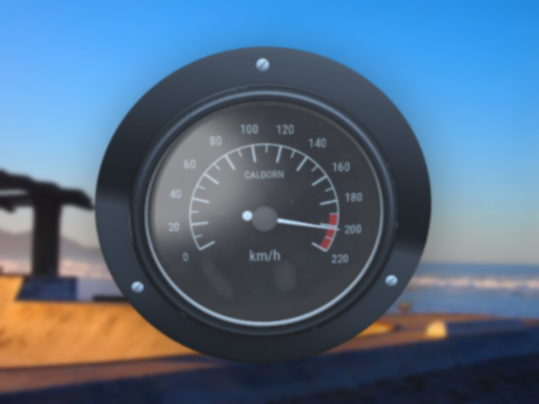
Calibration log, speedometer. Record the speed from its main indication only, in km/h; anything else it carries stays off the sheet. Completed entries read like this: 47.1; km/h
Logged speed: 200; km/h
